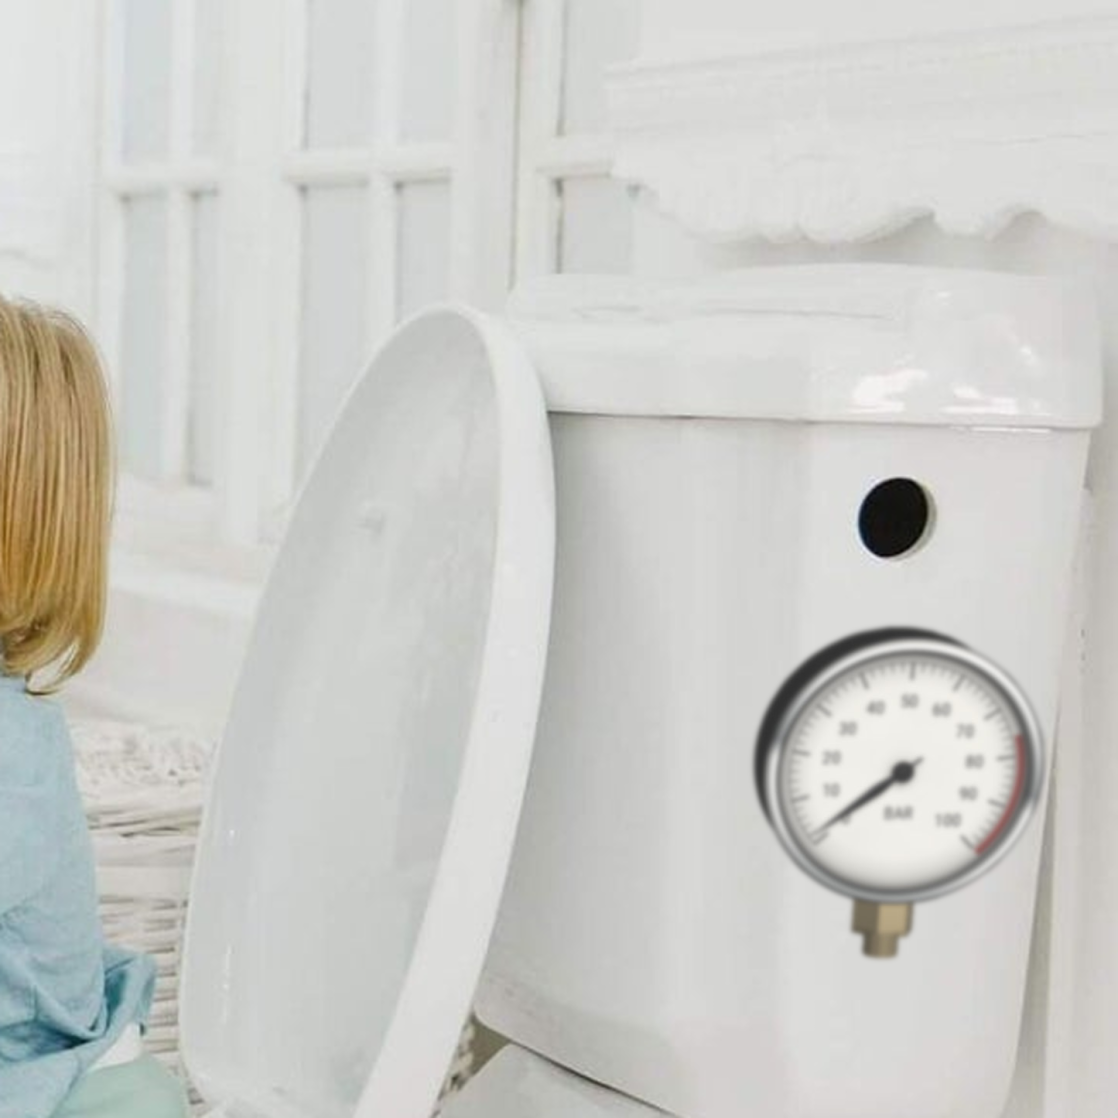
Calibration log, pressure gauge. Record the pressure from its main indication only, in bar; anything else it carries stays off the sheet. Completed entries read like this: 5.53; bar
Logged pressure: 2; bar
